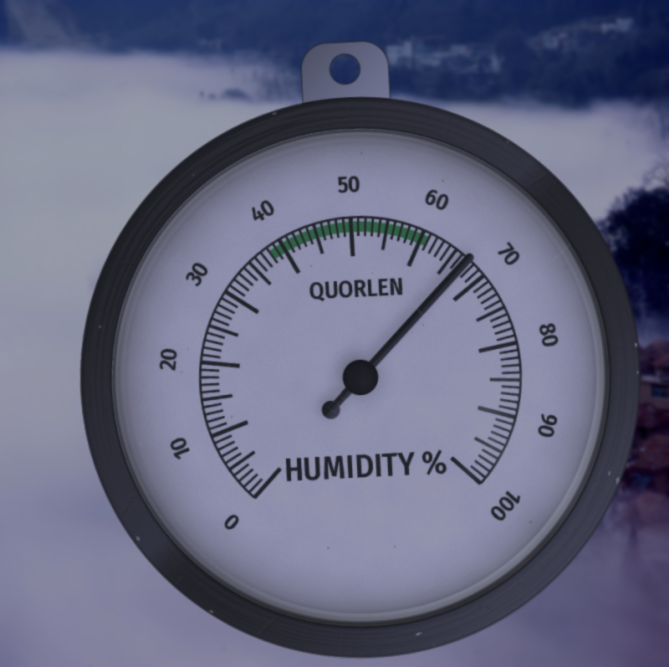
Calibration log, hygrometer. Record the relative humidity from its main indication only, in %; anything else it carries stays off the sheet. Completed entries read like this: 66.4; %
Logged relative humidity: 67; %
